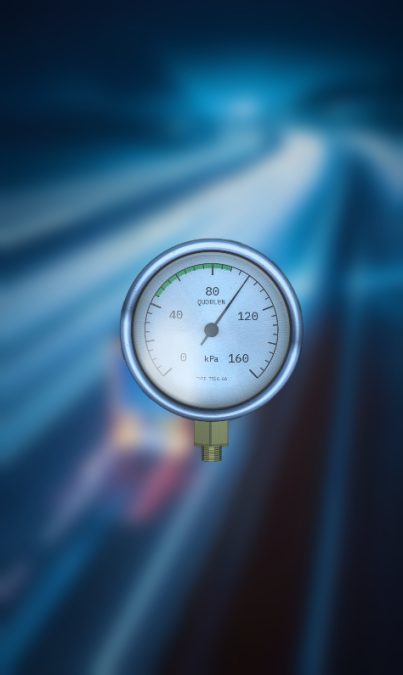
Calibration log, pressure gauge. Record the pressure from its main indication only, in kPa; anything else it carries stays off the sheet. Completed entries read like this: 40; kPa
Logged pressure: 100; kPa
